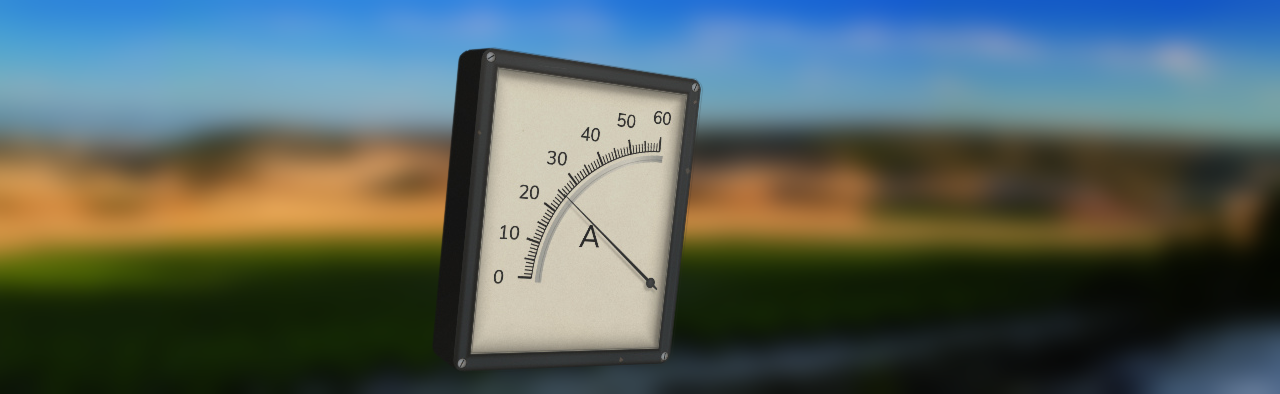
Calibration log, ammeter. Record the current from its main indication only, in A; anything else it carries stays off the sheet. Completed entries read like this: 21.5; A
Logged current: 25; A
